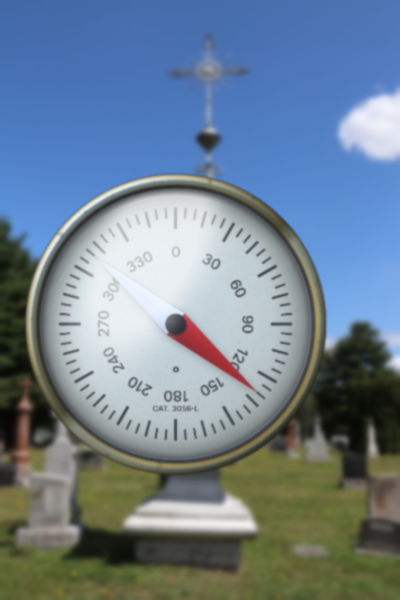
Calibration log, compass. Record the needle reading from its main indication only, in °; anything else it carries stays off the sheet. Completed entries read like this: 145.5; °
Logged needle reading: 130; °
